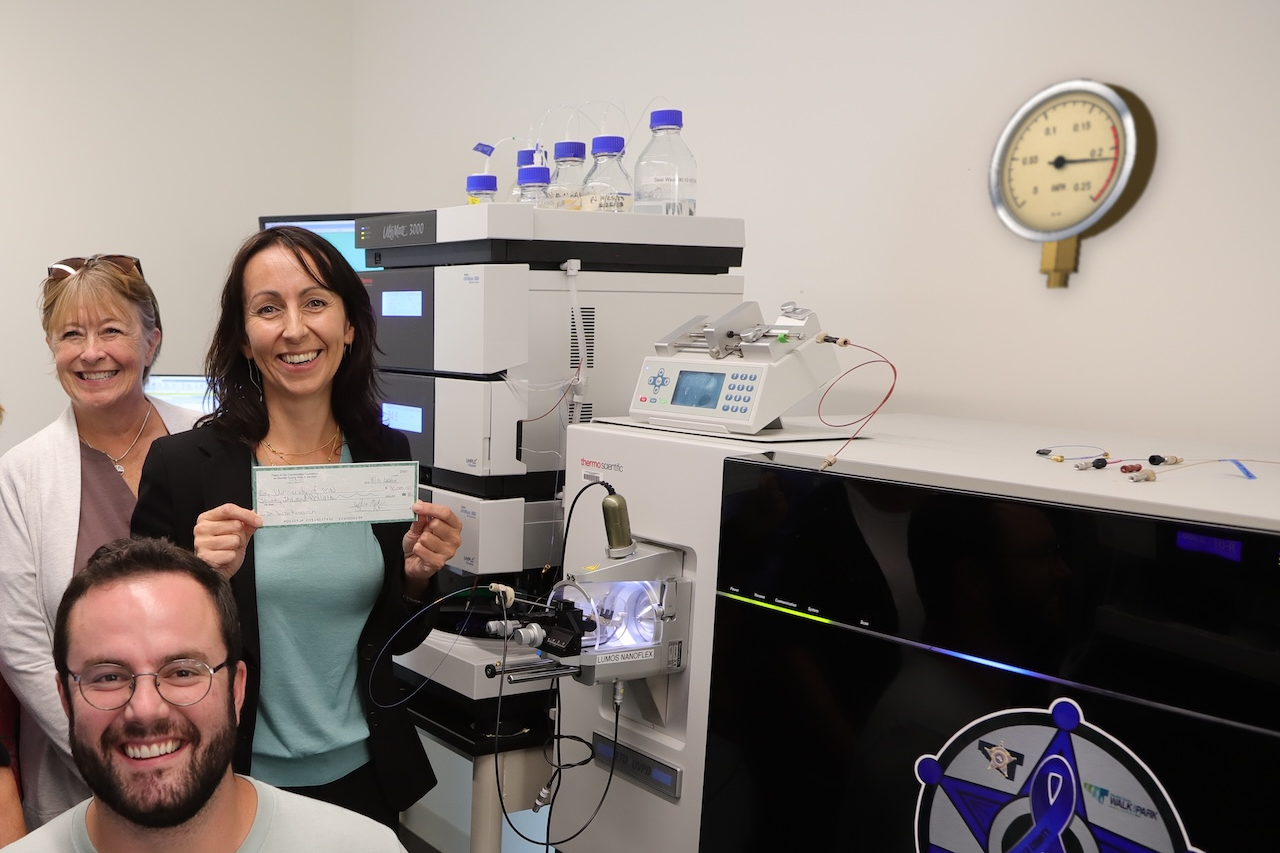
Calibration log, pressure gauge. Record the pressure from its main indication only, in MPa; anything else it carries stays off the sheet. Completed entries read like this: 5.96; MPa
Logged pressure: 0.21; MPa
